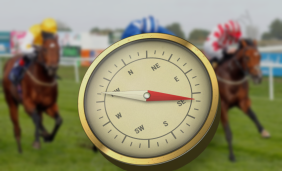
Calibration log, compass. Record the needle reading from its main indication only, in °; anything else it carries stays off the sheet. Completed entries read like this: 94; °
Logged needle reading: 130; °
